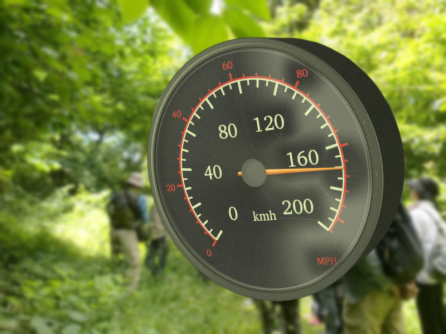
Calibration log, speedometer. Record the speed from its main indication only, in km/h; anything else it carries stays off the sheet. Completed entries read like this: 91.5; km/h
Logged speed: 170; km/h
